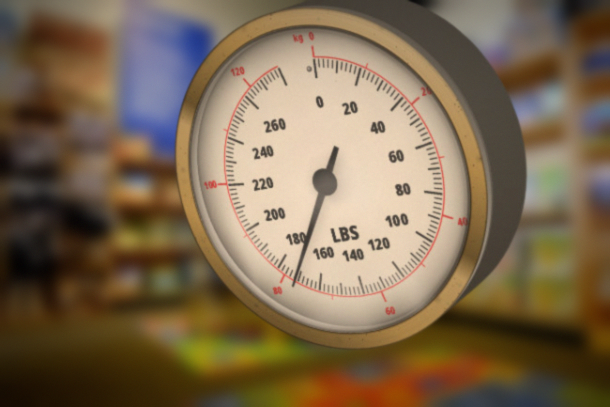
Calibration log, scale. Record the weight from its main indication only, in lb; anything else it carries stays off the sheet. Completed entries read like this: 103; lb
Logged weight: 170; lb
